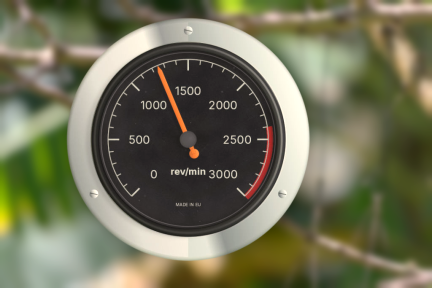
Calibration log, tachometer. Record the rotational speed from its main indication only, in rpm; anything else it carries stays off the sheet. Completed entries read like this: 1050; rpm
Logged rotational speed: 1250; rpm
